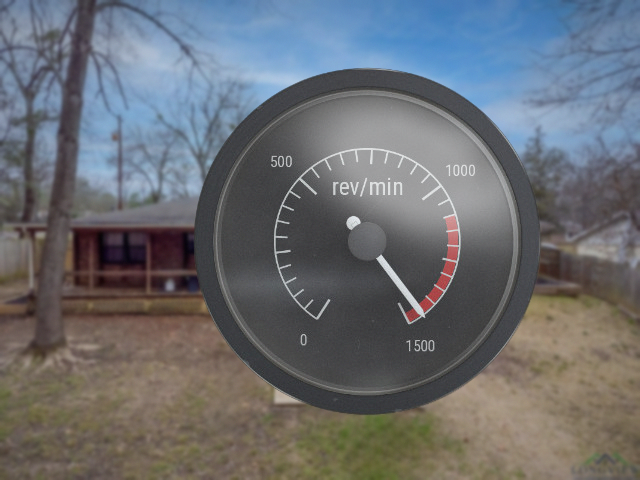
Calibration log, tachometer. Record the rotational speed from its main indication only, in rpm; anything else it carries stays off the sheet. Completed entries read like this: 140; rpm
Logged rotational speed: 1450; rpm
